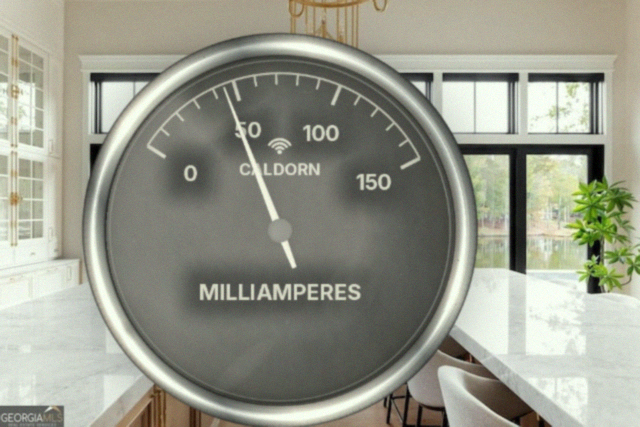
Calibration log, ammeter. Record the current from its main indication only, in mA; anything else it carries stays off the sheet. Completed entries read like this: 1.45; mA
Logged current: 45; mA
